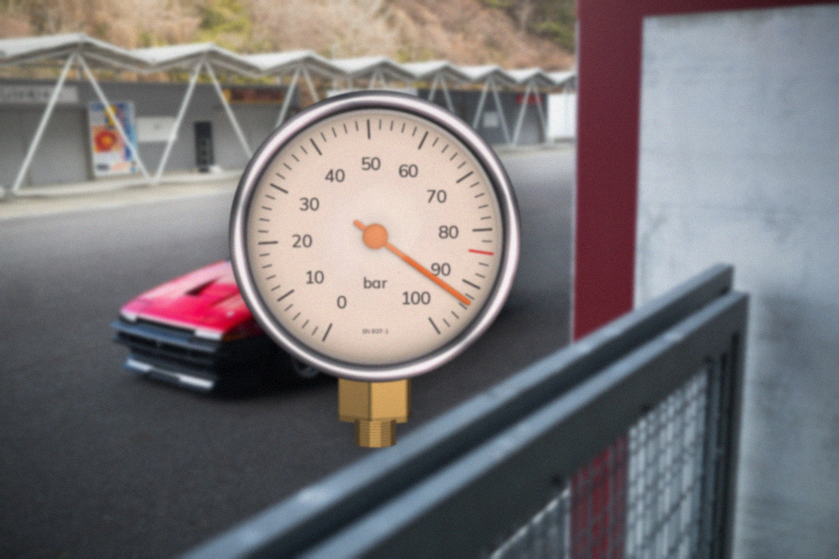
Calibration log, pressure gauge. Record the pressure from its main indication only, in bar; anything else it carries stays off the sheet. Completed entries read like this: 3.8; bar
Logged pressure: 93; bar
